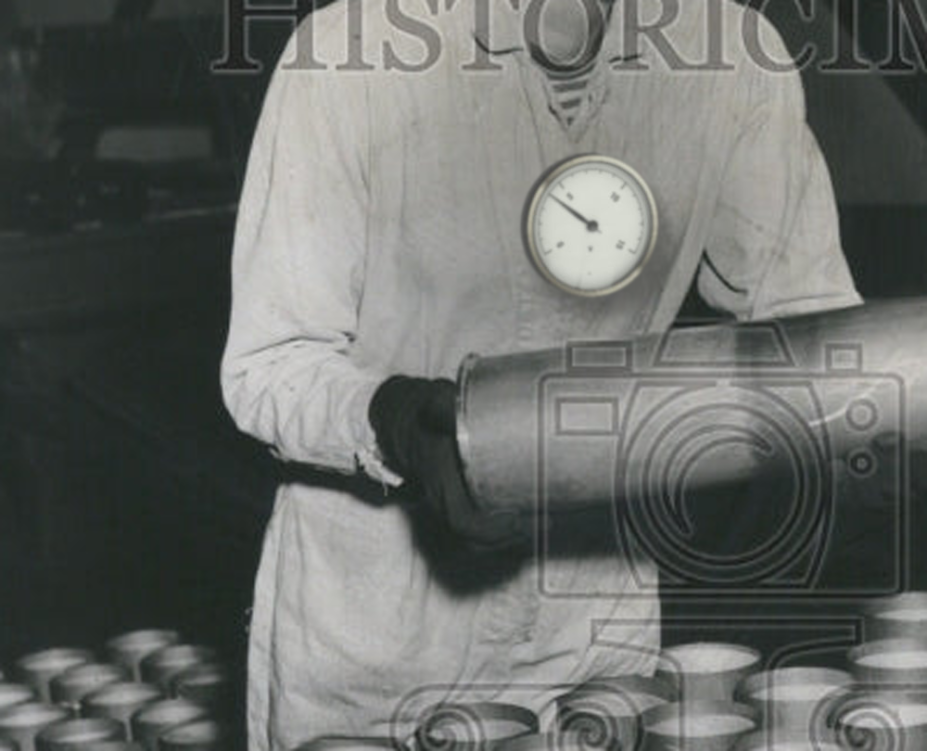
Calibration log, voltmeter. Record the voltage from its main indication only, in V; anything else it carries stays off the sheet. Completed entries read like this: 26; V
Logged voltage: 4; V
